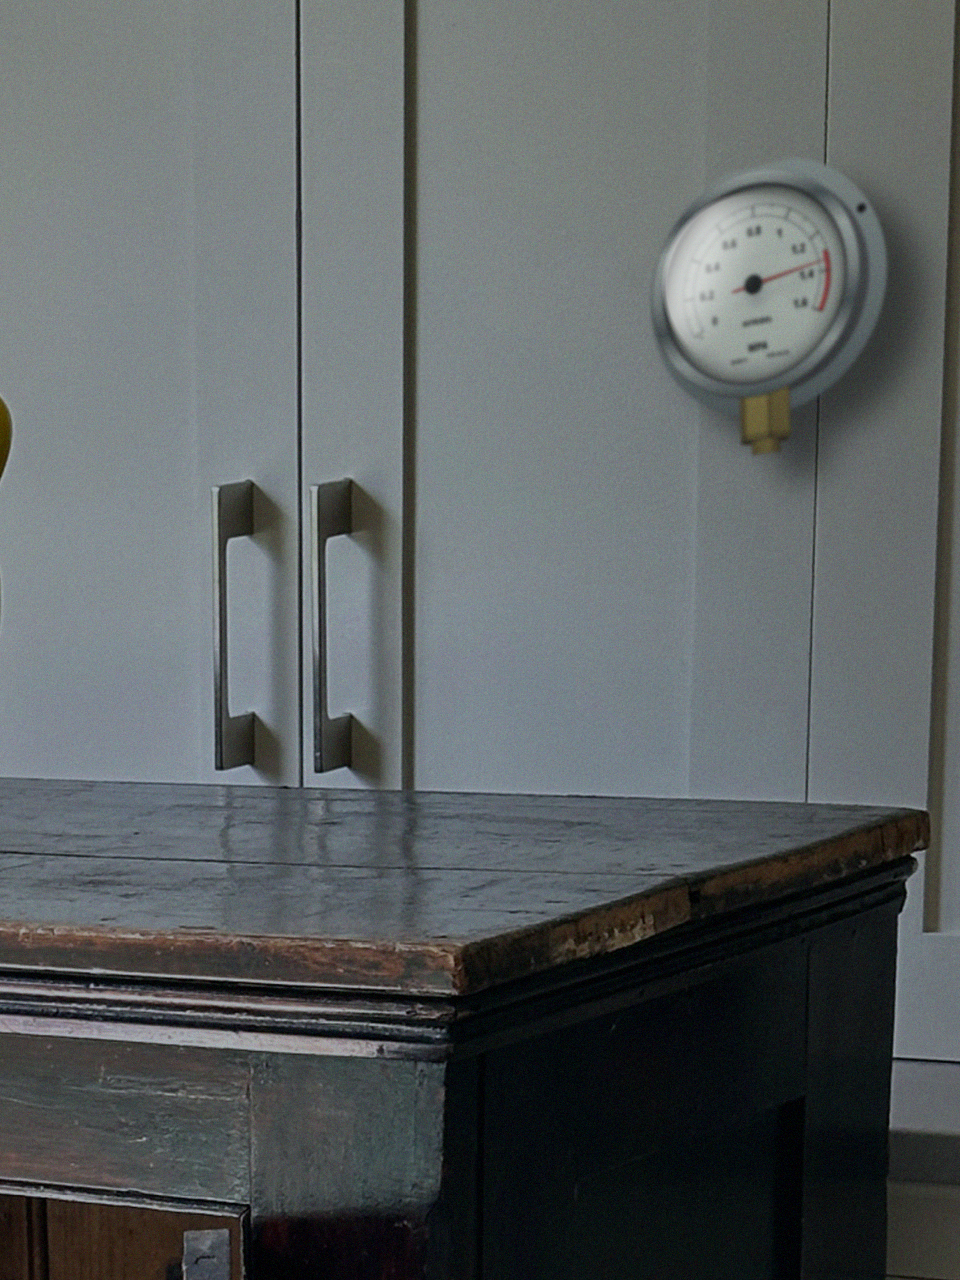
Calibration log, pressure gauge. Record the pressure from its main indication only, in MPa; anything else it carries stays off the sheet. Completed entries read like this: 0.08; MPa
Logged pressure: 1.35; MPa
